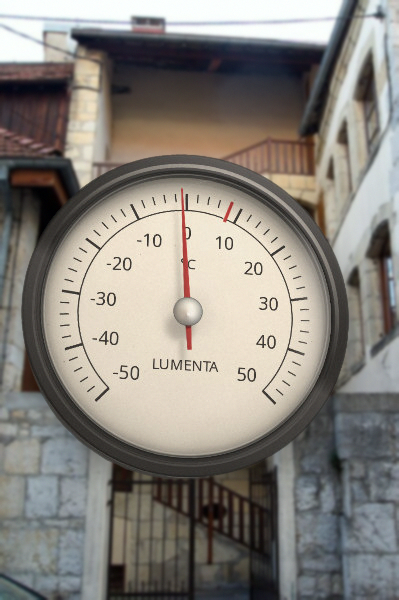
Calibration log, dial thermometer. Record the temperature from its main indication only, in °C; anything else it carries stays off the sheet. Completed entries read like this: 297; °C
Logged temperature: -1; °C
